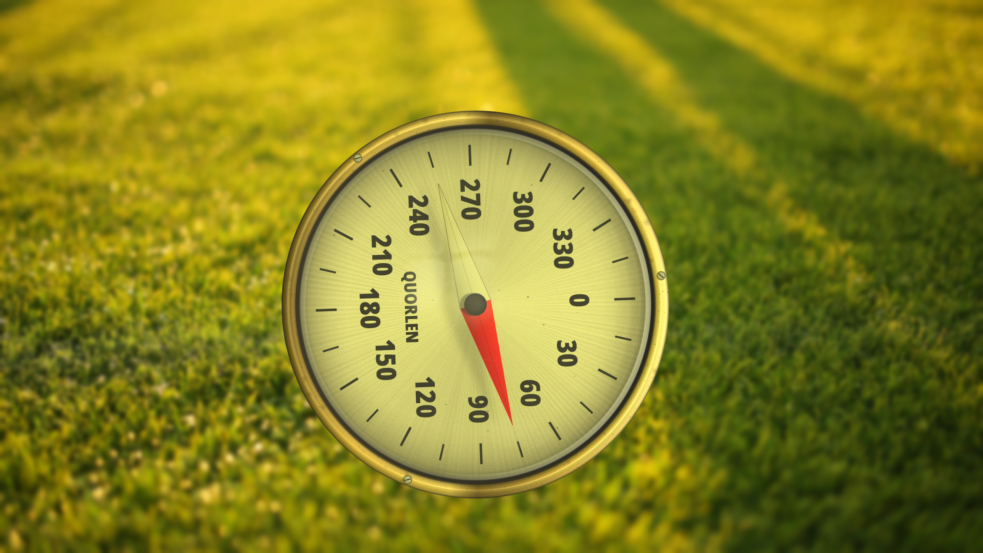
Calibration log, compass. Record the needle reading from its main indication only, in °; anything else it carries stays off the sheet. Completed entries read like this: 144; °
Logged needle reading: 75; °
